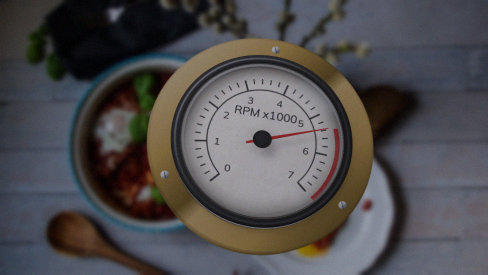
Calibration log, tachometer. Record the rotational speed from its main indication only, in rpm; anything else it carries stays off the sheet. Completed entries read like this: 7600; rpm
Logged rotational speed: 5400; rpm
